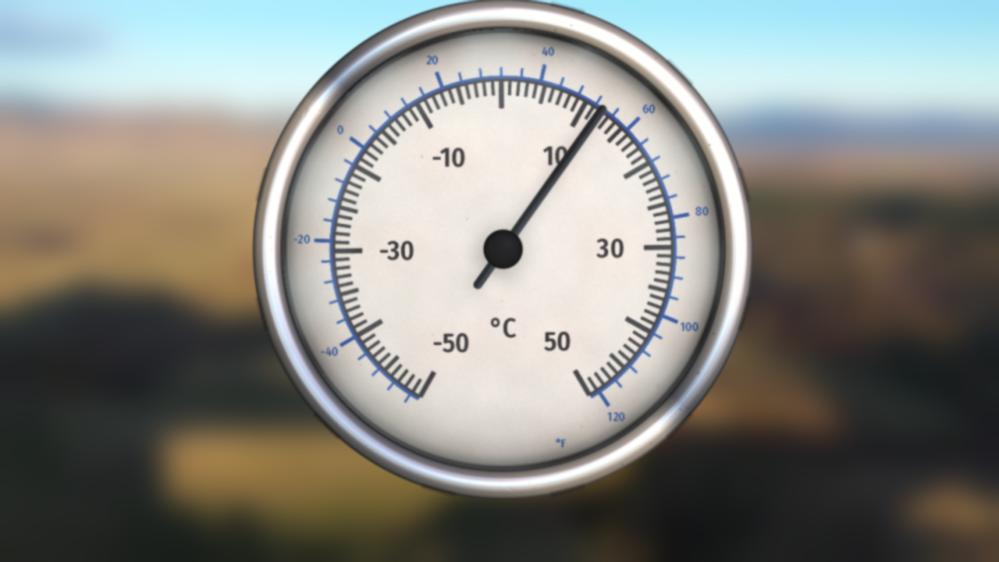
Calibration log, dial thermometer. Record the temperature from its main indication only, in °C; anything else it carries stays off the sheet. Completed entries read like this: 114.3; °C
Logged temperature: 12; °C
